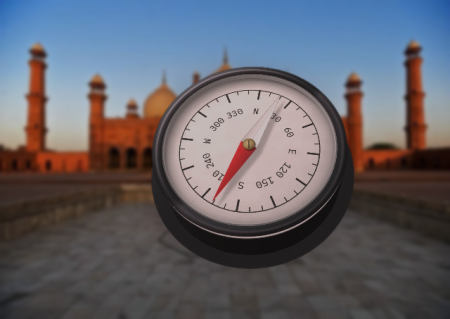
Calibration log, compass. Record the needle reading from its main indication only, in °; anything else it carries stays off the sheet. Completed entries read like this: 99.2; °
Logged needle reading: 200; °
